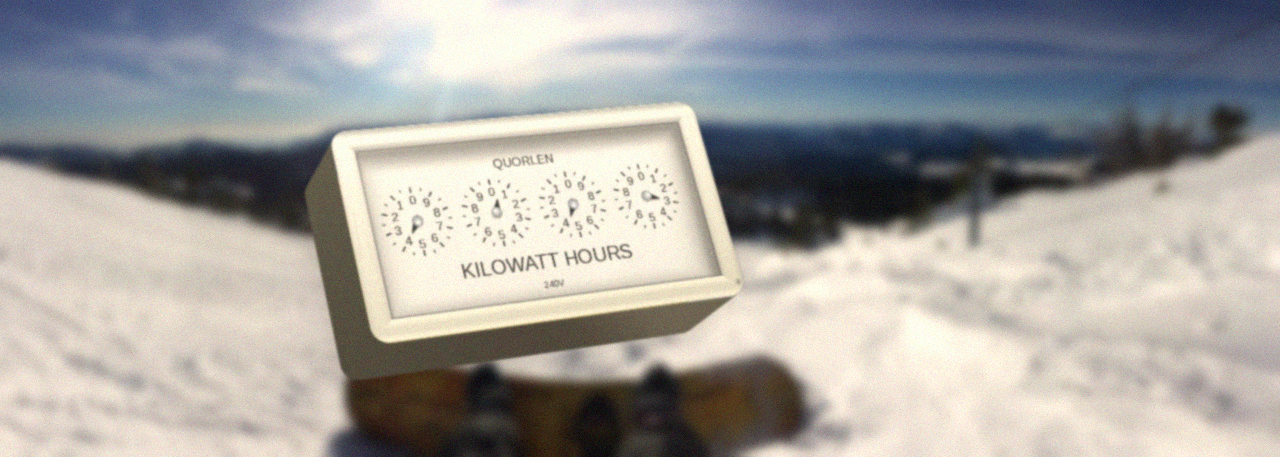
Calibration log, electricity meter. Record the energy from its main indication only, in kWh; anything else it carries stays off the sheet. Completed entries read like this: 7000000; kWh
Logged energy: 4043; kWh
